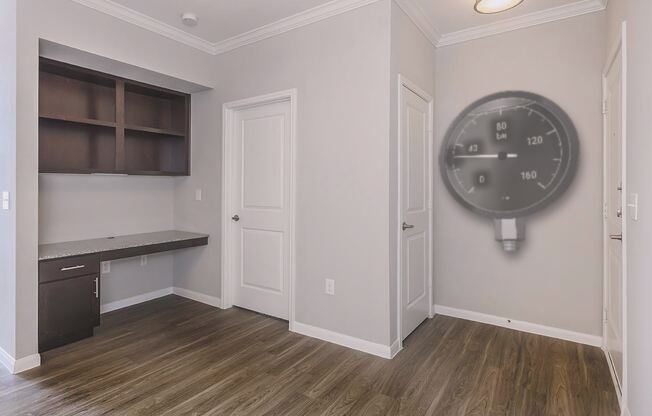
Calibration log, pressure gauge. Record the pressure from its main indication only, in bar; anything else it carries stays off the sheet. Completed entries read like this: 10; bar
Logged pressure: 30; bar
